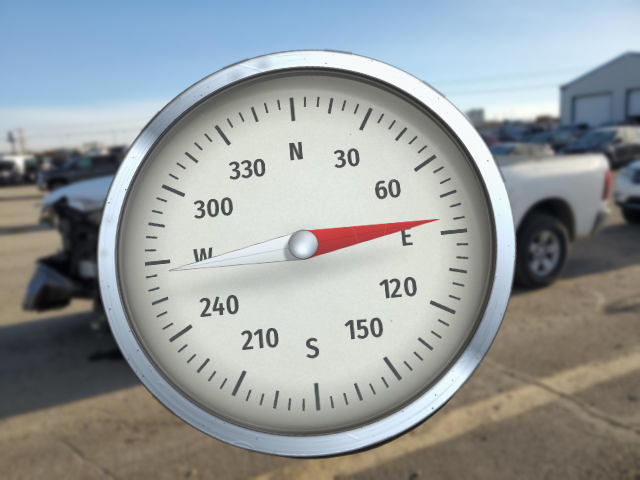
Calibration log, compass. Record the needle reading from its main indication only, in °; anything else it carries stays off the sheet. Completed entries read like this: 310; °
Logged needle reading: 85; °
